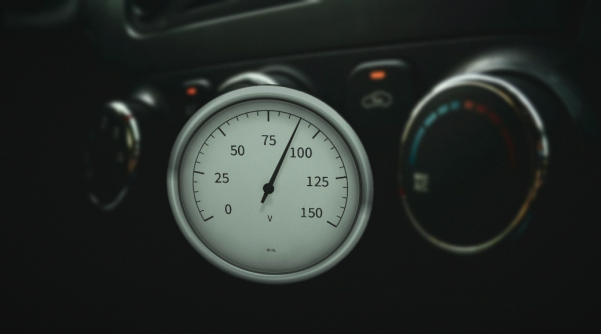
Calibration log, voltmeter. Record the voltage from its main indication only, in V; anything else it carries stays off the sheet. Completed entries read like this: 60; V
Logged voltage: 90; V
